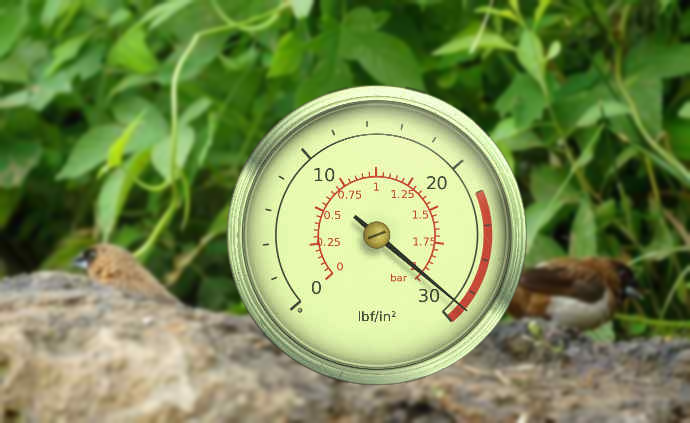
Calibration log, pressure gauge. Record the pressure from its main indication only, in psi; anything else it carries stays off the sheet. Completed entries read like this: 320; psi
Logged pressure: 29; psi
